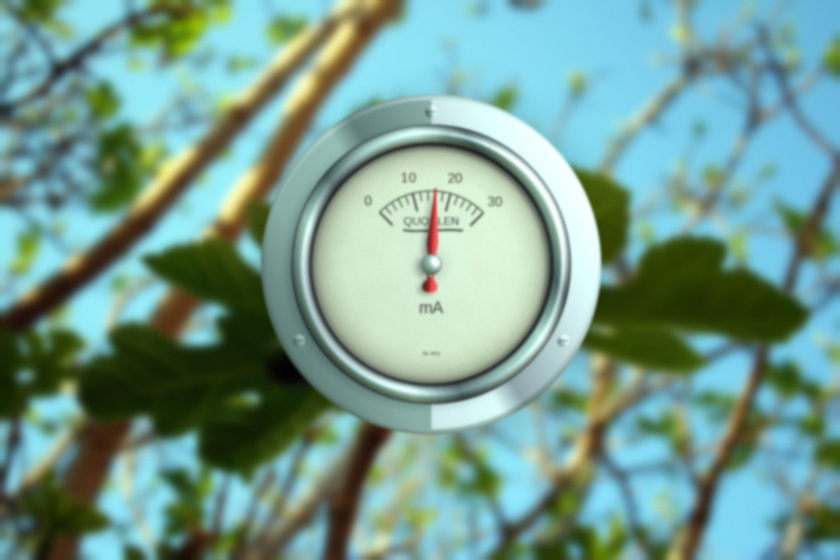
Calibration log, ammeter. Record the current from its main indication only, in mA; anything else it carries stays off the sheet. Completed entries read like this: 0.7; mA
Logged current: 16; mA
